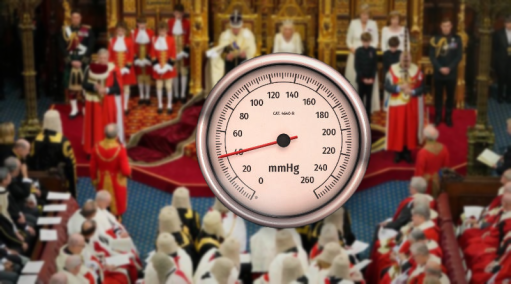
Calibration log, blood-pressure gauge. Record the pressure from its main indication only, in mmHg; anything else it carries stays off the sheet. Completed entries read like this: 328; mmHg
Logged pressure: 40; mmHg
